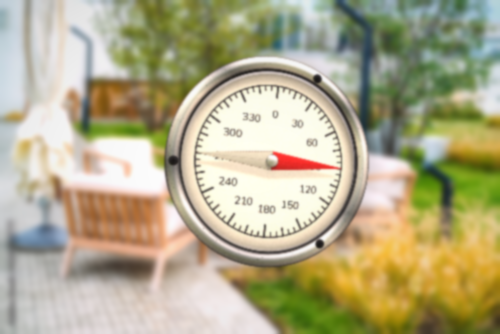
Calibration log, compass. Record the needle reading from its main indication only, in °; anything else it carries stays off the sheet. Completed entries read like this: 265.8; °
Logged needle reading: 90; °
